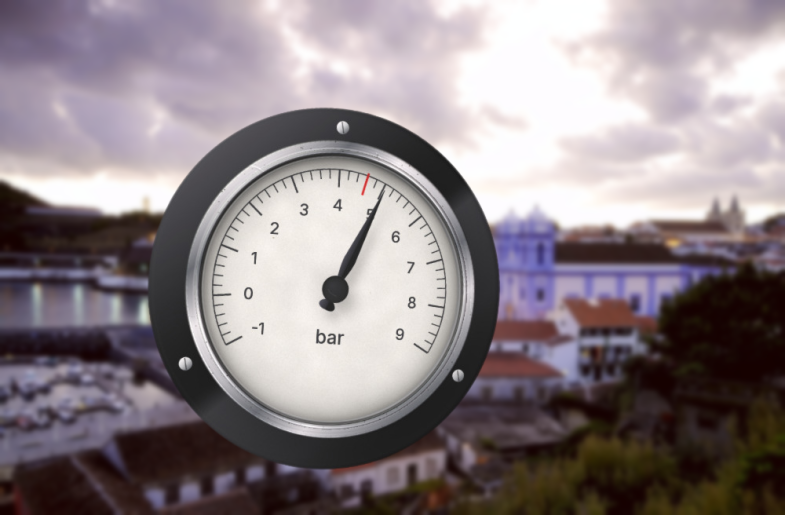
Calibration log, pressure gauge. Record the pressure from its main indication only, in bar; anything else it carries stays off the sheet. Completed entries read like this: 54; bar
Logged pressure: 5; bar
